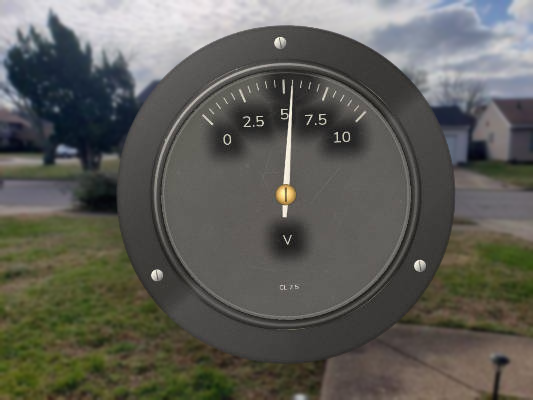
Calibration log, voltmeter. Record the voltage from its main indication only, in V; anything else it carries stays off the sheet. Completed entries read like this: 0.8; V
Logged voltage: 5.5; V
